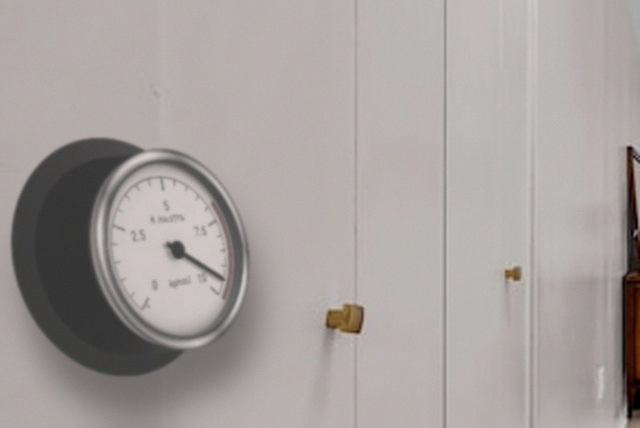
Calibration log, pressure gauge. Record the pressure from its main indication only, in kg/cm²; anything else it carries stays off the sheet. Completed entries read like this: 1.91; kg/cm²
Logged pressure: 9.5; kg/cm²
